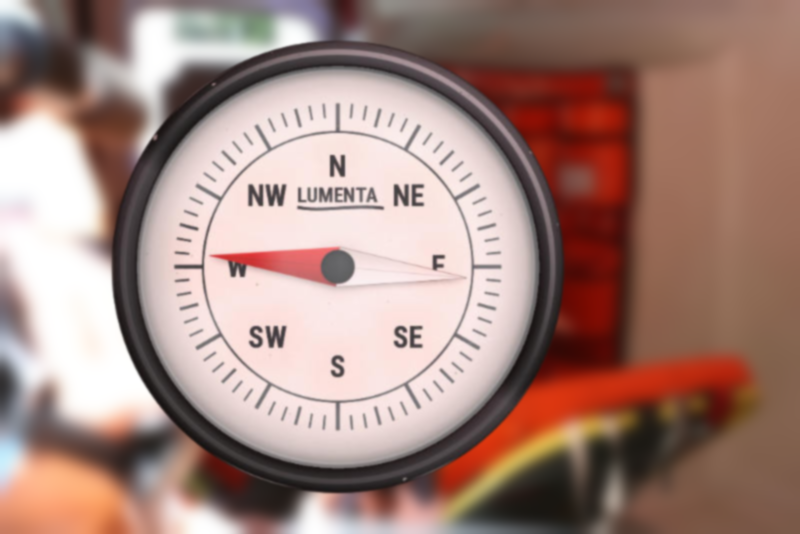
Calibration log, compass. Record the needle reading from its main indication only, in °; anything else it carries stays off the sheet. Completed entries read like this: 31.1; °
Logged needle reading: 275; °
